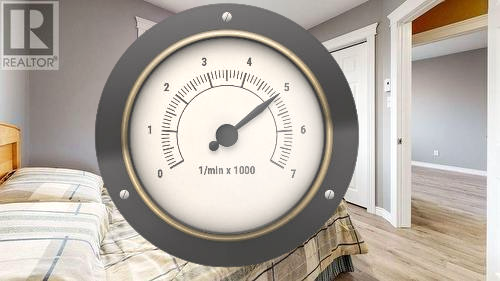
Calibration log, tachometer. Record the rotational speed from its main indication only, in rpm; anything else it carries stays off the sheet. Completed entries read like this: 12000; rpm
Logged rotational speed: 5000; rpm
